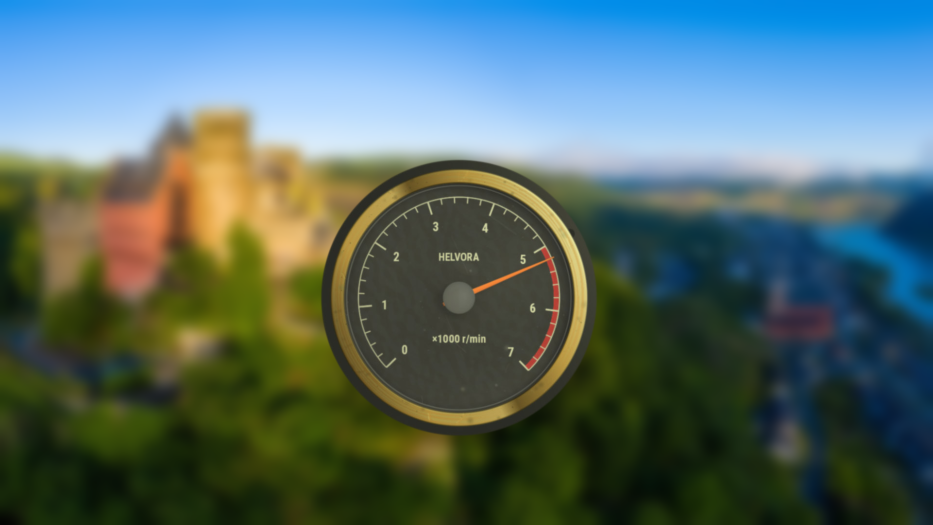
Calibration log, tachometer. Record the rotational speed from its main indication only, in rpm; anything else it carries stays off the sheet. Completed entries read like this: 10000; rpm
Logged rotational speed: 5200; rpm
